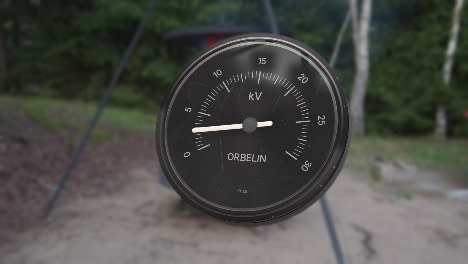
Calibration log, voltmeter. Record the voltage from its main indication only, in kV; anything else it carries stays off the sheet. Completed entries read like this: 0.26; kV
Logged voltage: 2.5; kV
